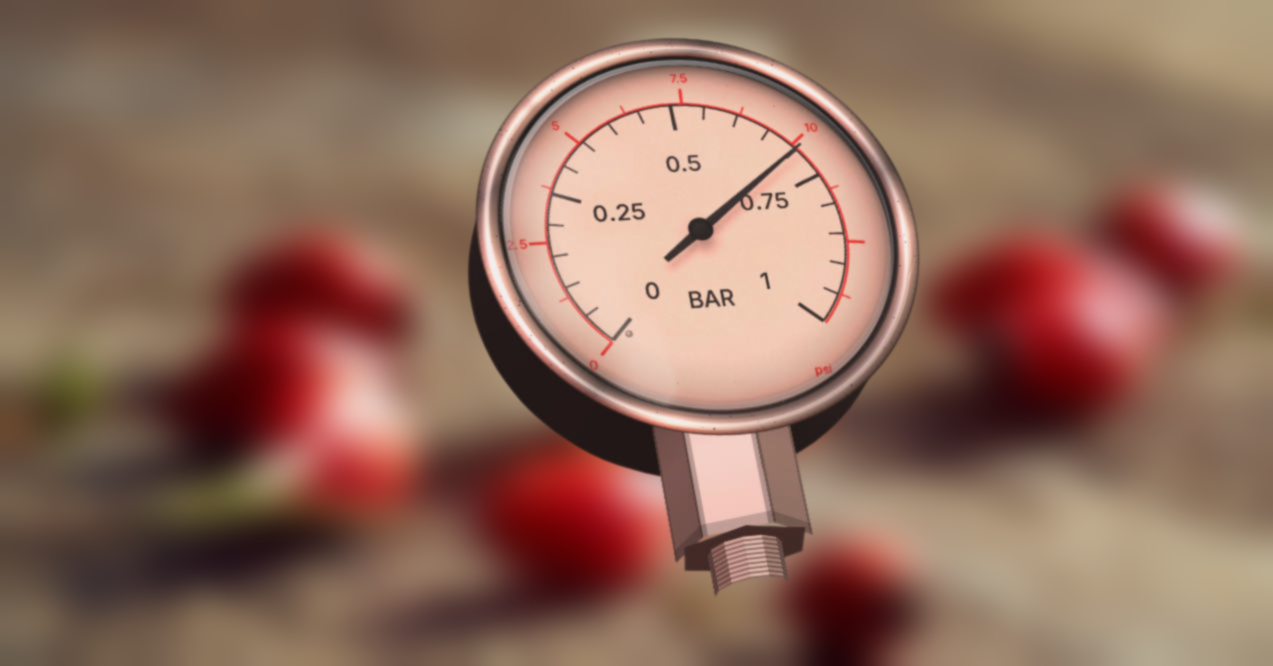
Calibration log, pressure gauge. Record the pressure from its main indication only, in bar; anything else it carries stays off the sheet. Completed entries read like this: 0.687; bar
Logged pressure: 0.7; bar
